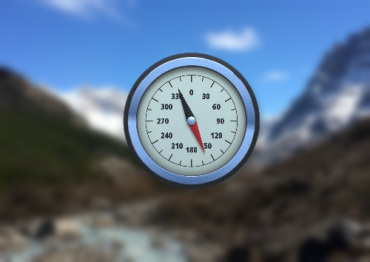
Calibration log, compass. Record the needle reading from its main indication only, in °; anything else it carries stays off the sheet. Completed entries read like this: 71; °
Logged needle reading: 157.5; °
